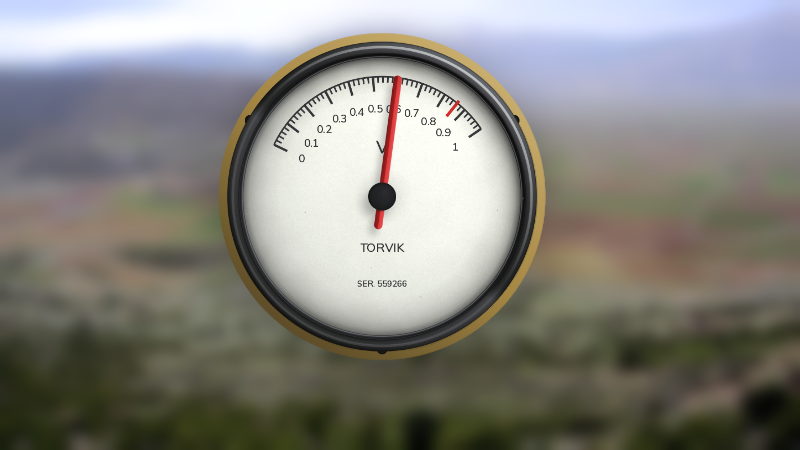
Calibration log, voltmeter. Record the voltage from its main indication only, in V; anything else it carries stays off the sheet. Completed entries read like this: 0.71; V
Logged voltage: 0.6; V
